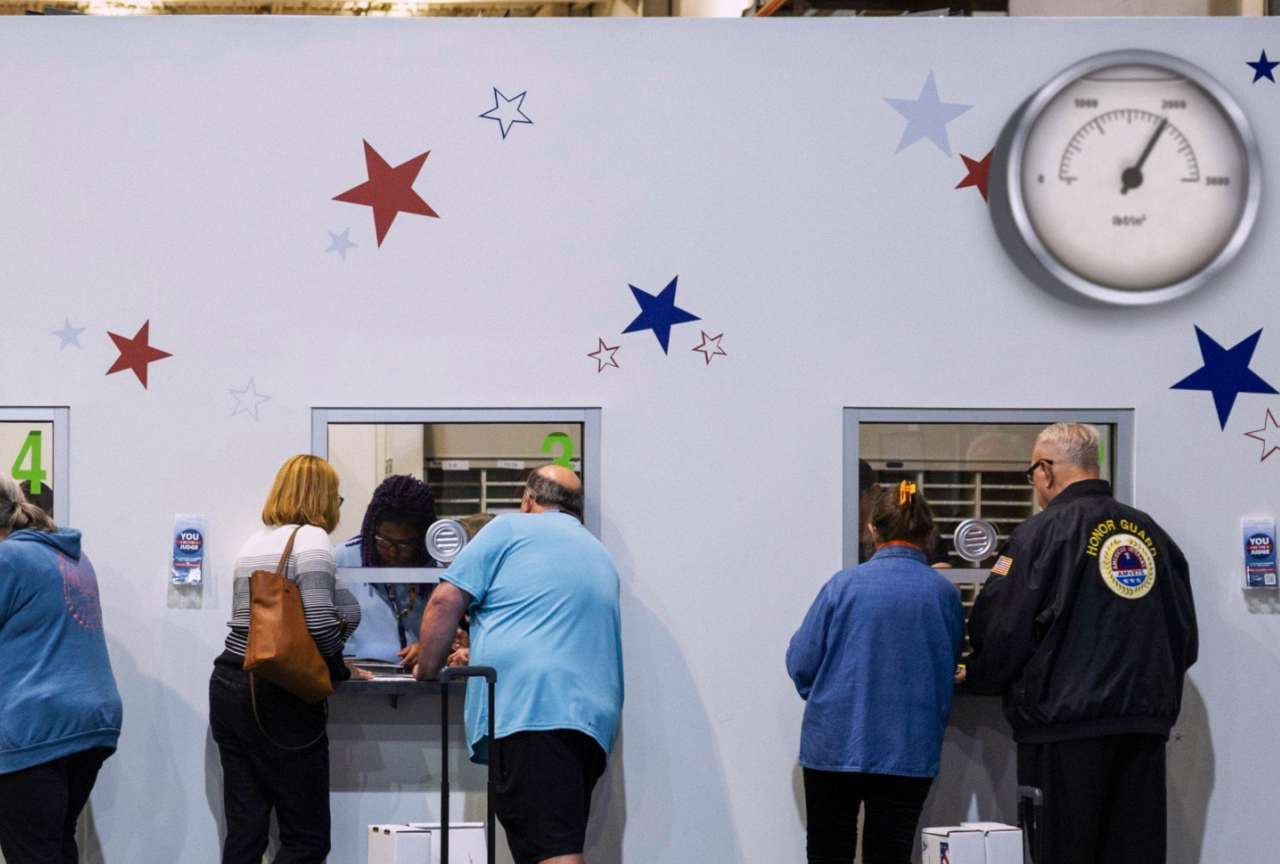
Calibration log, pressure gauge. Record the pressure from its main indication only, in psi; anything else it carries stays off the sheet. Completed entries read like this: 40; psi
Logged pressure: 2000; psi
